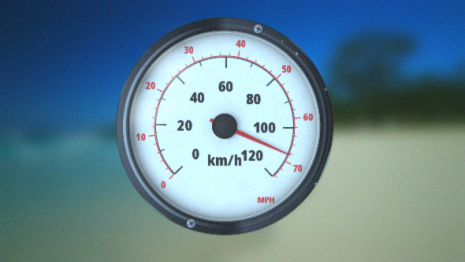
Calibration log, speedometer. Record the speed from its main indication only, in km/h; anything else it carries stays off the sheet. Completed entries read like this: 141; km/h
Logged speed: 110; km/h
